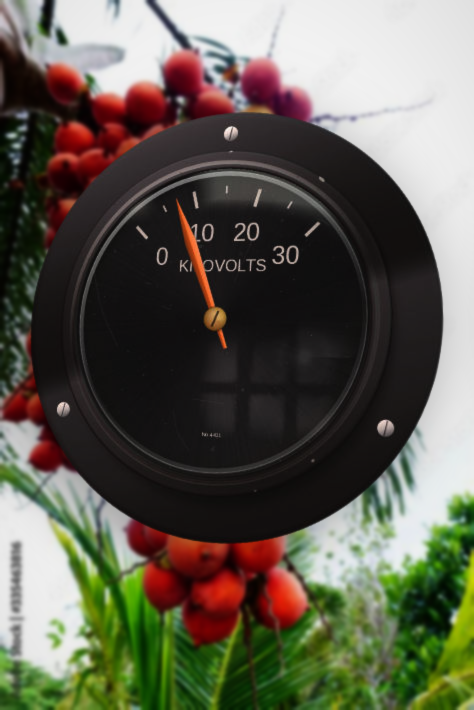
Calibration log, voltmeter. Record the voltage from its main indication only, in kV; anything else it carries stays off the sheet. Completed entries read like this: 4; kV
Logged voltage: 7.5; kV
